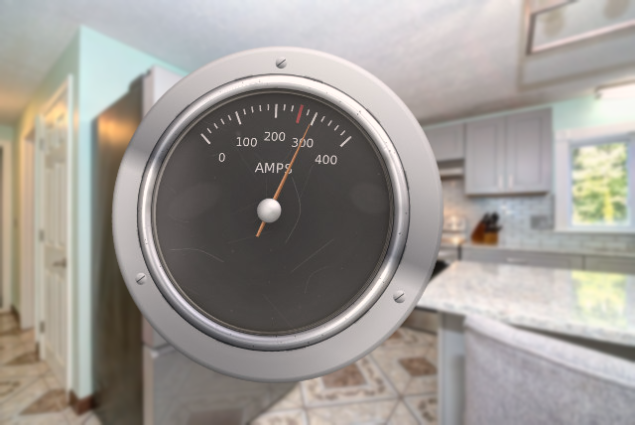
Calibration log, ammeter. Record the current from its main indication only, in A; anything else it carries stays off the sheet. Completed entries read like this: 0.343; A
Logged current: 300; A
